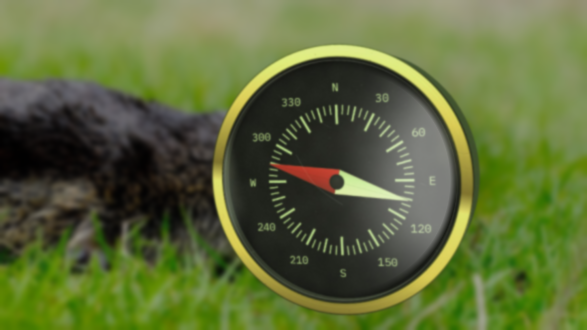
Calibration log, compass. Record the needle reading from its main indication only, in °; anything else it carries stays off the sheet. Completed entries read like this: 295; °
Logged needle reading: 285; °
